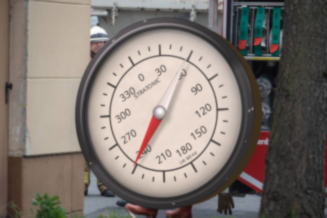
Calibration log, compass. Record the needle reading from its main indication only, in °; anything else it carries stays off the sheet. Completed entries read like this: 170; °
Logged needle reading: 240; °
